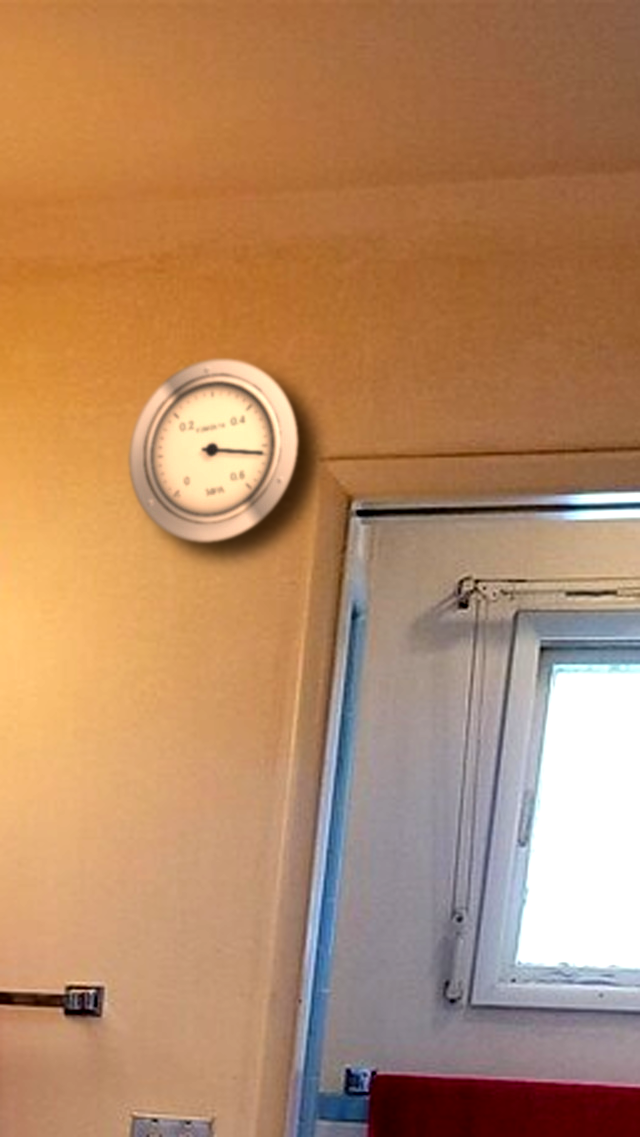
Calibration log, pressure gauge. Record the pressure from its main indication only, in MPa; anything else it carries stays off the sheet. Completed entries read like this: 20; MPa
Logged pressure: 0.52; MPa
